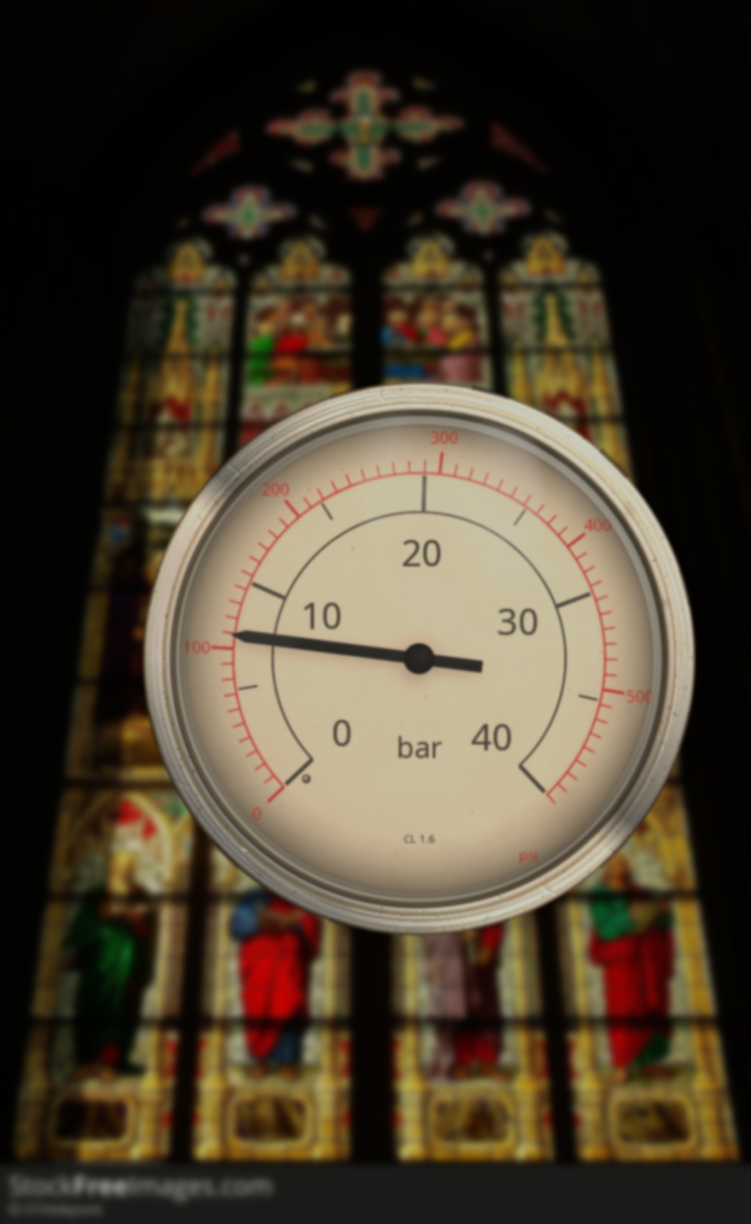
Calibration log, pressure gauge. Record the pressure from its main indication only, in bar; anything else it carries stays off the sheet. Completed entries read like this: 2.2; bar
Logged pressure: 7.5; bar
